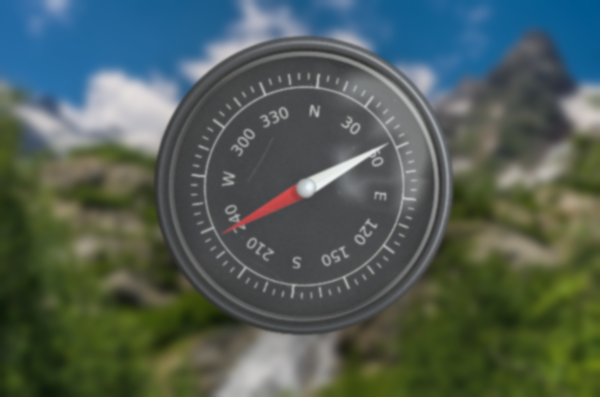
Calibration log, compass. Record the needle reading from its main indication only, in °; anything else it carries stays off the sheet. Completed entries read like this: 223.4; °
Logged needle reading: 235; °
